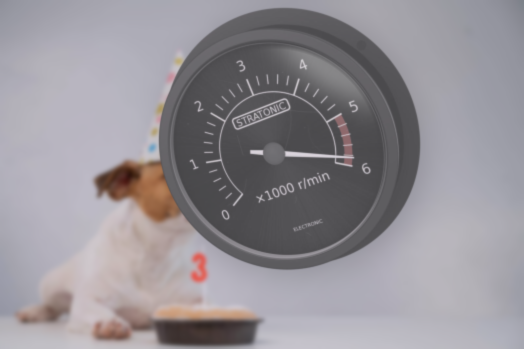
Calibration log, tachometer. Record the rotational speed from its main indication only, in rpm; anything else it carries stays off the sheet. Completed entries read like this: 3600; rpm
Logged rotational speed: 5800; rpm
